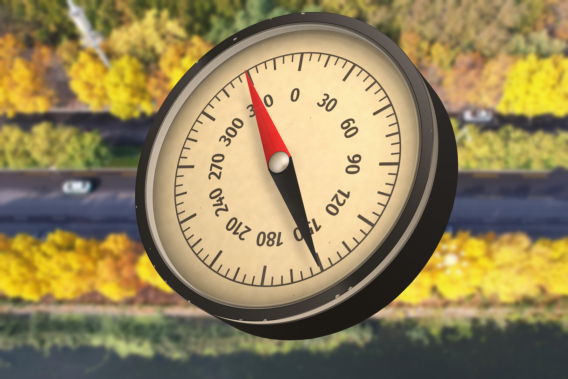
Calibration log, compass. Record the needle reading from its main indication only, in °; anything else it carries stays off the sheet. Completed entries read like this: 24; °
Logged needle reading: 330; °
